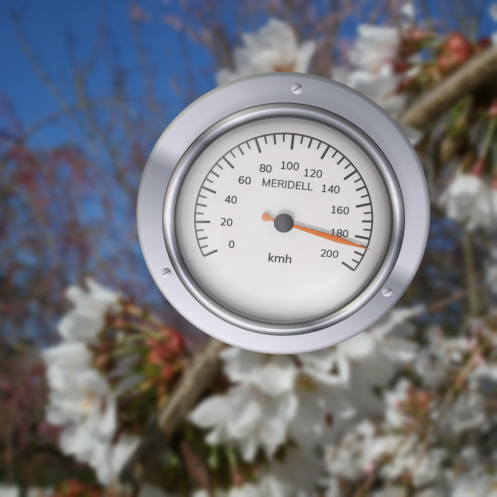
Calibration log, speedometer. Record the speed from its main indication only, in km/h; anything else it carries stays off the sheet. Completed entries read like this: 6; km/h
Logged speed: 185; km/h
